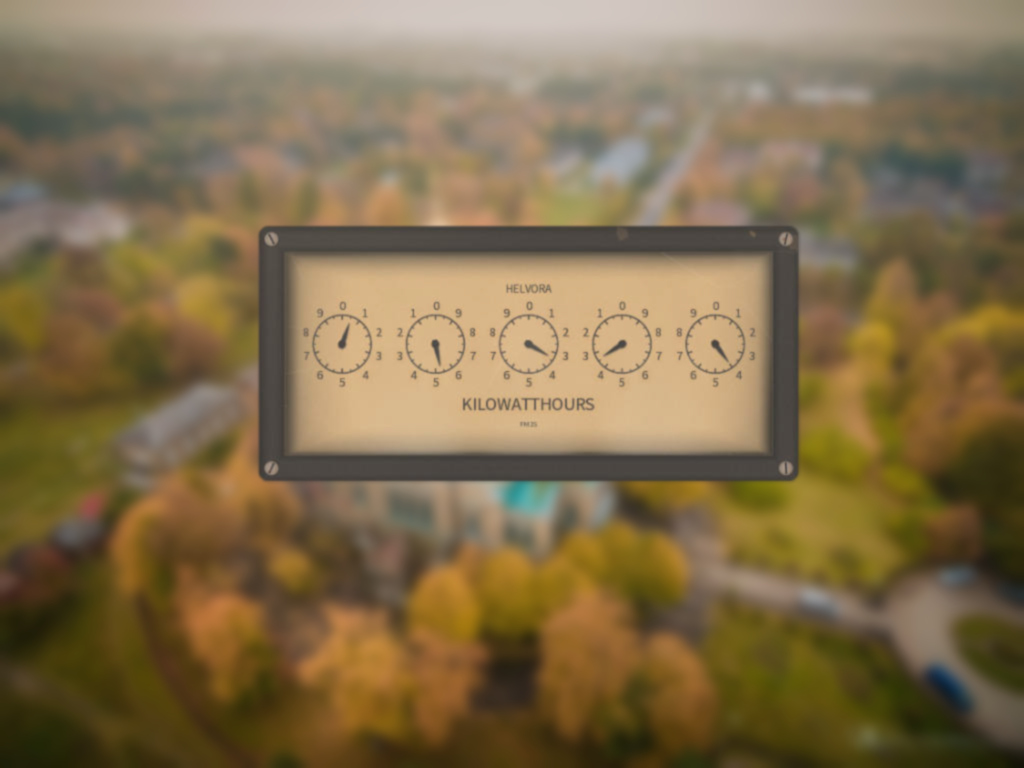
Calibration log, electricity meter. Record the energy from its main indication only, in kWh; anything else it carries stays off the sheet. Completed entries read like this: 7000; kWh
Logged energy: 5334; kWh
